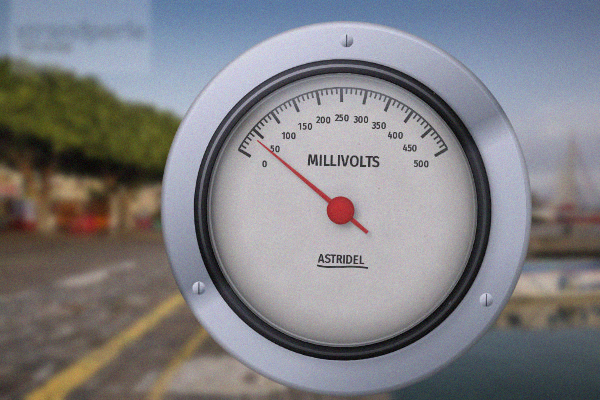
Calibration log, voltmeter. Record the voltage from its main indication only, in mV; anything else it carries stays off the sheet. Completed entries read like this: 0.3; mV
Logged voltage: 40; mV
